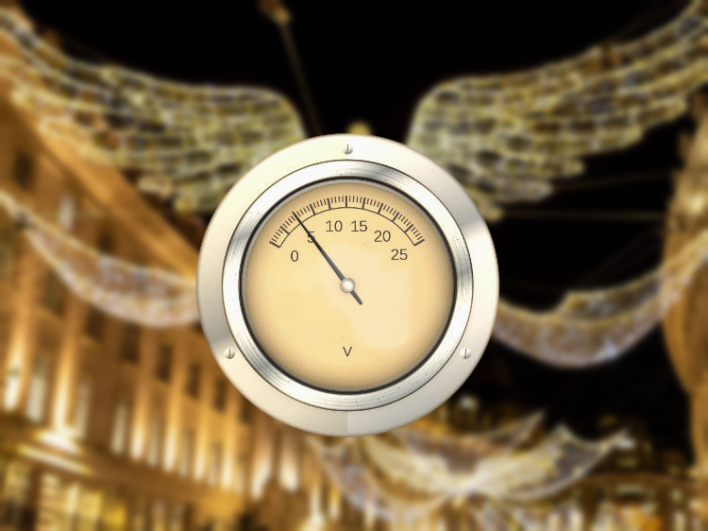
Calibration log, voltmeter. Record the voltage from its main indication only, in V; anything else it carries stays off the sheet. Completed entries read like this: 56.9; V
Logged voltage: 5; V
